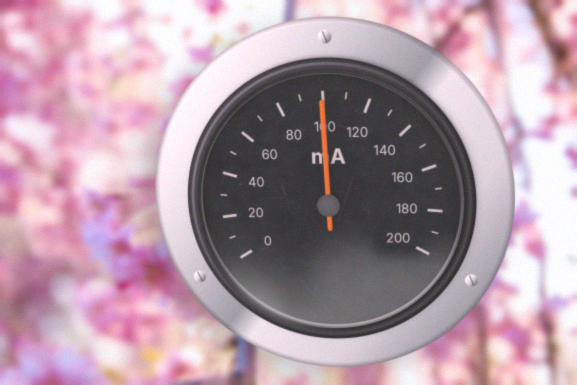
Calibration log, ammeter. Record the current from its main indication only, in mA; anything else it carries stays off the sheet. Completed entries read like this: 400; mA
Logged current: 100; mA
